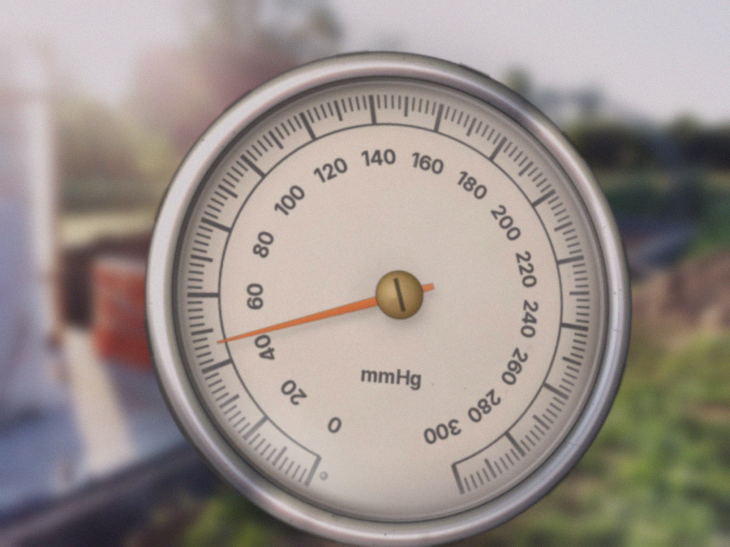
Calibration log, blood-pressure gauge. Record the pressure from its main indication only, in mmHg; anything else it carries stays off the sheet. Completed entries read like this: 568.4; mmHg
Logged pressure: 46; mmHg
